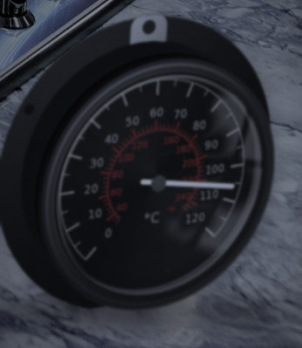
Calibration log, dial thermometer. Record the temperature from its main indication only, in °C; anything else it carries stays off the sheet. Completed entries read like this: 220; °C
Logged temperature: 105; °C
